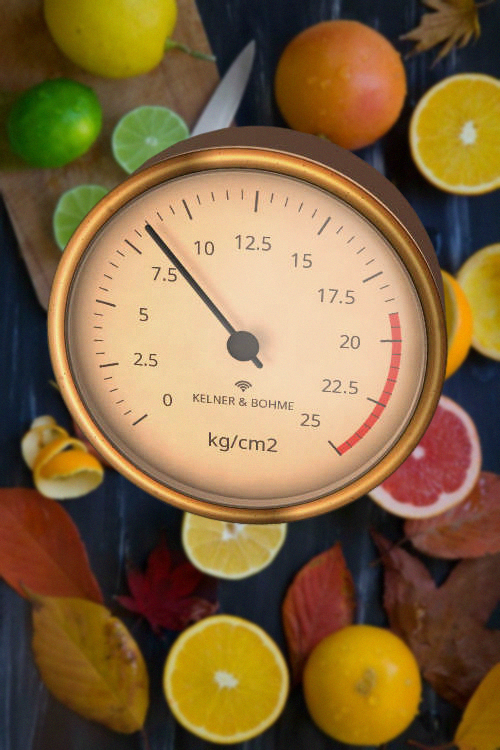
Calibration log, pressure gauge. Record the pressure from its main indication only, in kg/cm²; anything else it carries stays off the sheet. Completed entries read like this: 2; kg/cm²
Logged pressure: 8.5; kg/cm²
